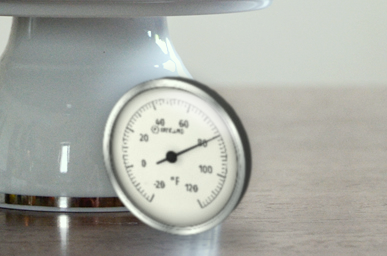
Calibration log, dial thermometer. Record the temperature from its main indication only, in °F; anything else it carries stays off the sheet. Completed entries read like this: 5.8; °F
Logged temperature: 80; °F
